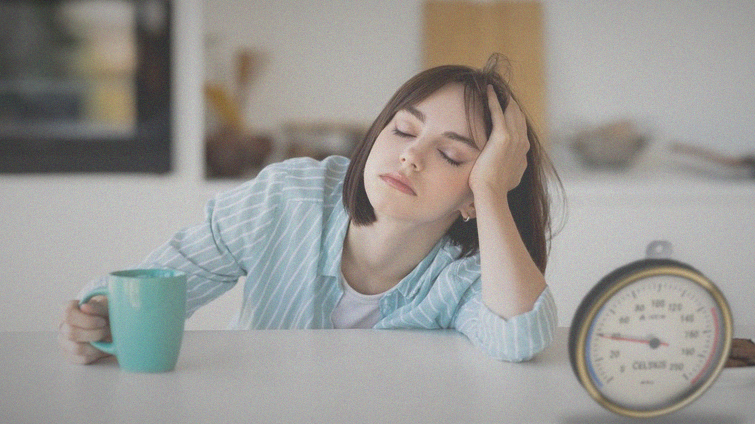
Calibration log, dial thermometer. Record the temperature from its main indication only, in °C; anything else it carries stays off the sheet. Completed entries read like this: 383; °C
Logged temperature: 40; °C
